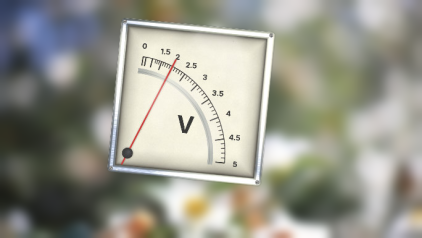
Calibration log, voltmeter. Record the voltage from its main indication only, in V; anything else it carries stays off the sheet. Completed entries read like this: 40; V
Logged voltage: 2; V
